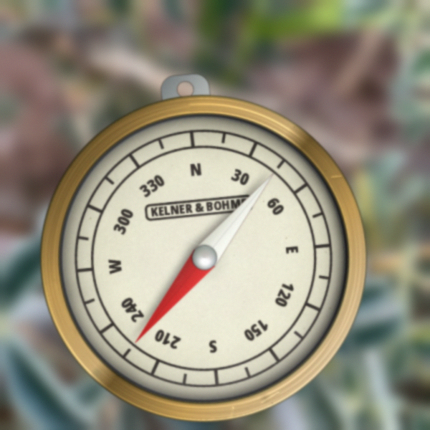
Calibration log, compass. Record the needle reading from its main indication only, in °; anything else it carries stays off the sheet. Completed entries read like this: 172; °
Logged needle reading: 225; °
